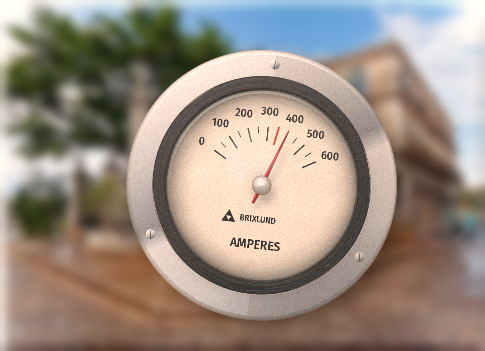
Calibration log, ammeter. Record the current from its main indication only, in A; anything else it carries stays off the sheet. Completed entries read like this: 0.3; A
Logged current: 400; A
